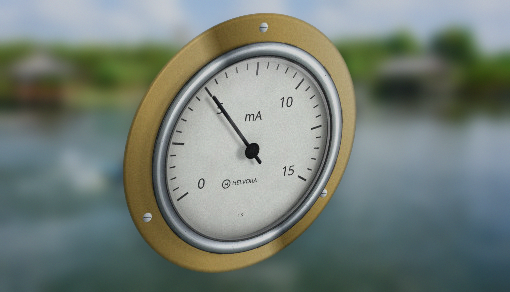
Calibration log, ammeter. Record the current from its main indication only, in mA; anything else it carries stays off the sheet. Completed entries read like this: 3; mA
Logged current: 5; mA
